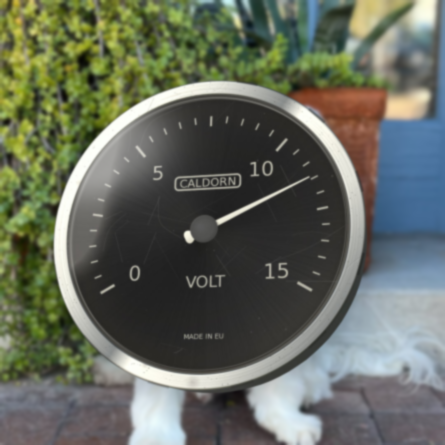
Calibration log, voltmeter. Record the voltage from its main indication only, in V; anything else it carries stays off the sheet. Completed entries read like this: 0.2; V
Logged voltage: 11.5; V
